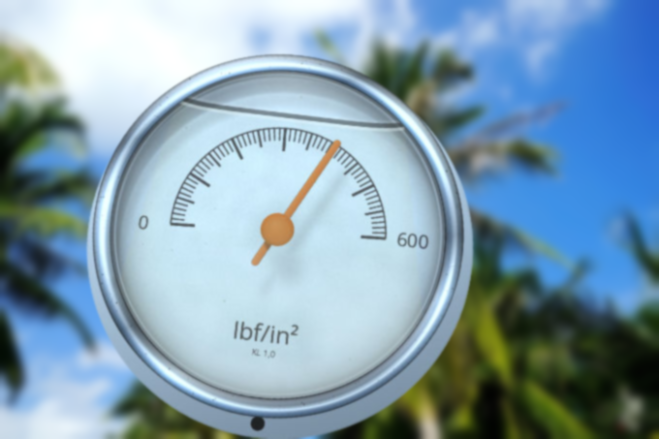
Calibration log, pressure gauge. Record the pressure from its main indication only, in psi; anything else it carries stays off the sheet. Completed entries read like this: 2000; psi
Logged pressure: 400; psi
